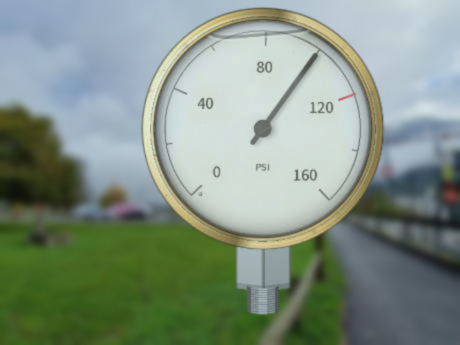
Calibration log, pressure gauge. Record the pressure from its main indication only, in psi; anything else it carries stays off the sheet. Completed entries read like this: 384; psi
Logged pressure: 100; psi
